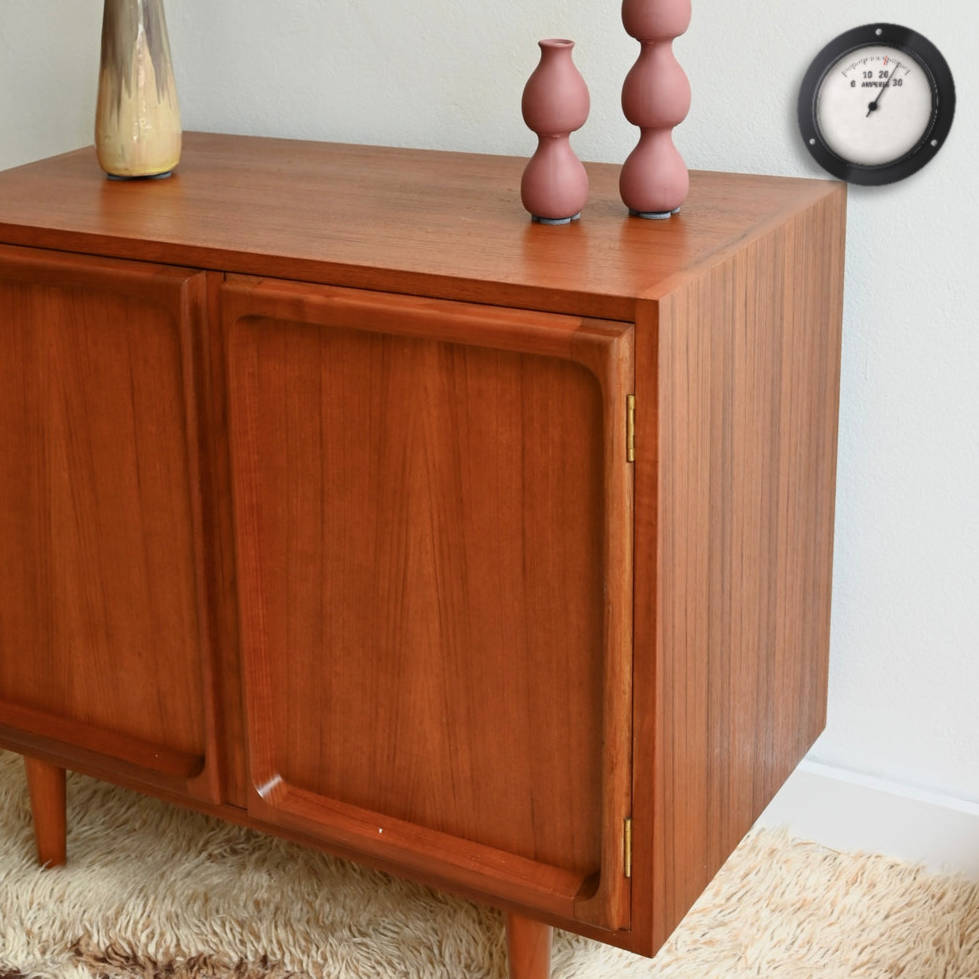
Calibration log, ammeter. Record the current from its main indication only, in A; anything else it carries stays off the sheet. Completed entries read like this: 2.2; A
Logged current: 25; A
